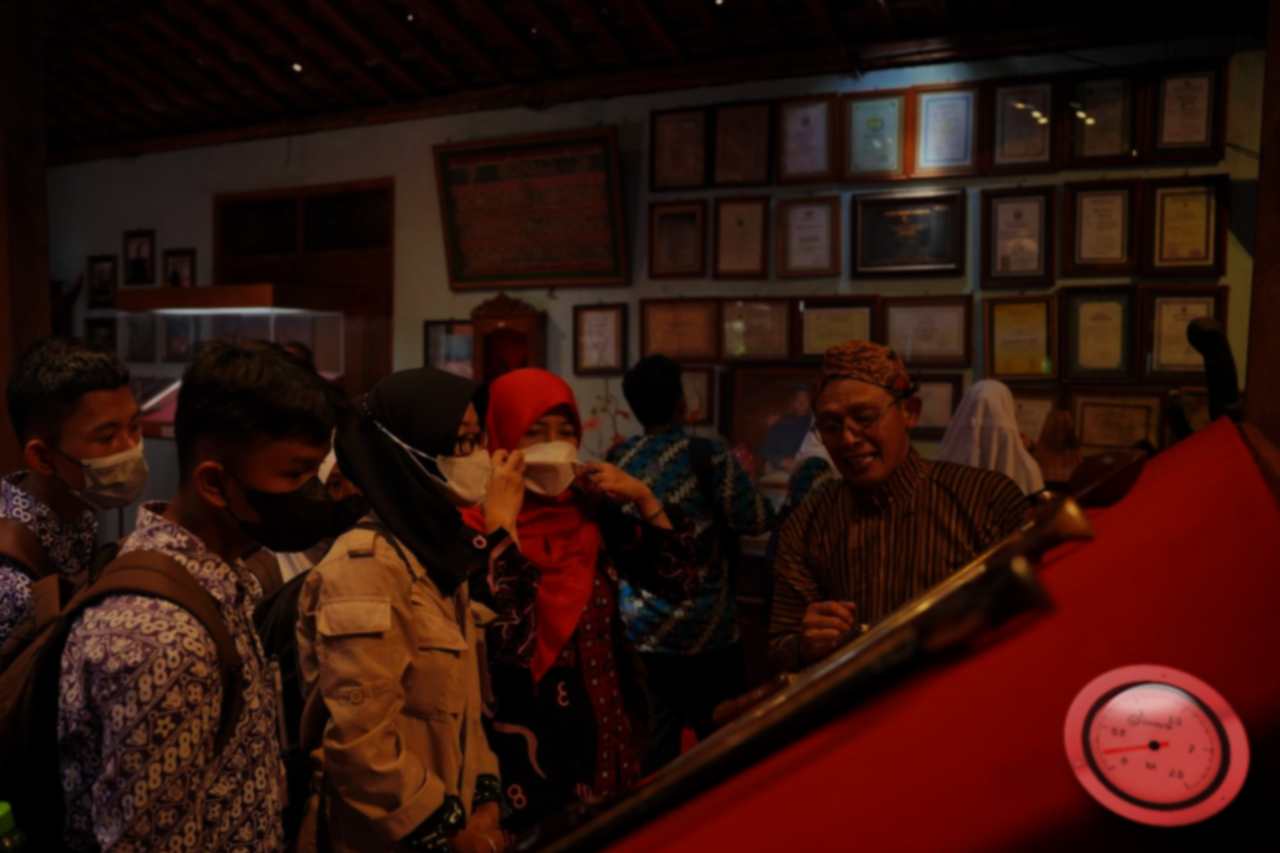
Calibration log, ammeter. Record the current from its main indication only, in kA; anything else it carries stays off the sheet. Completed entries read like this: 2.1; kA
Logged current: 0.2; kA
